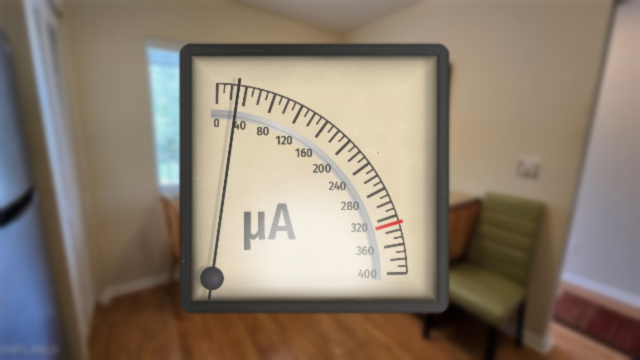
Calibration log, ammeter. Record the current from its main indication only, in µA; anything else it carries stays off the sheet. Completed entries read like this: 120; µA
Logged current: 30; µA
